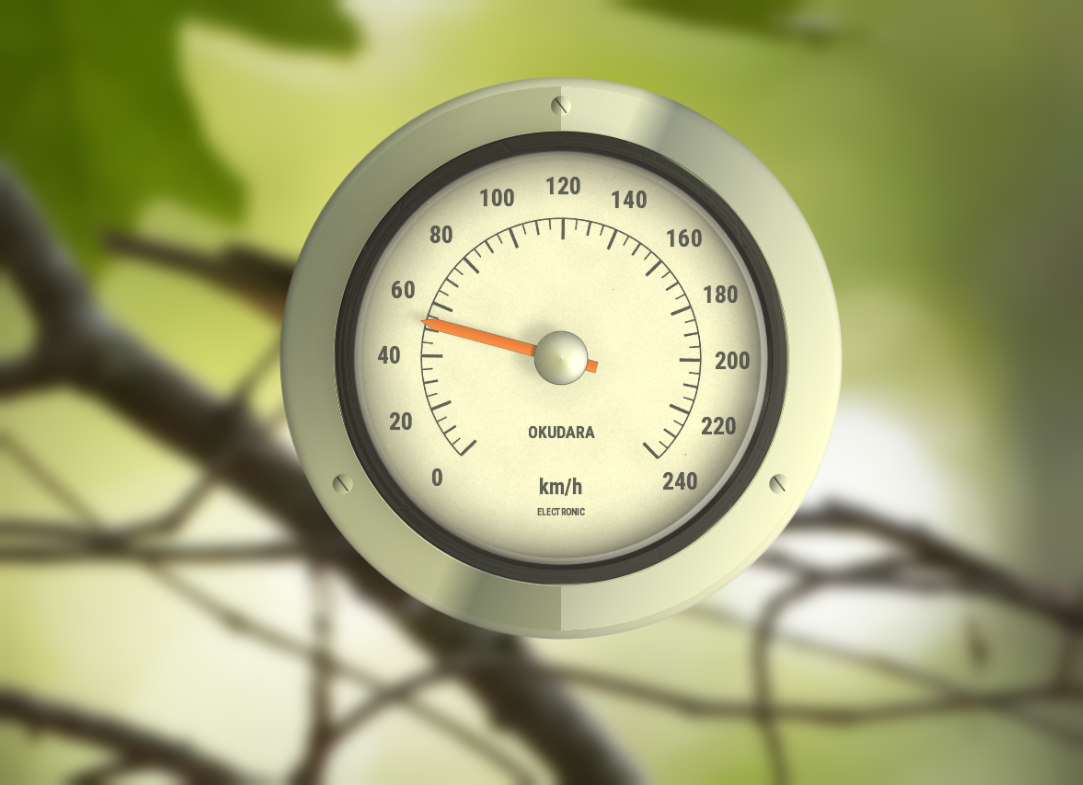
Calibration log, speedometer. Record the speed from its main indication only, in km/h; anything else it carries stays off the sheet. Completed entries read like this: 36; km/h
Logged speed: 52.5; km/h
